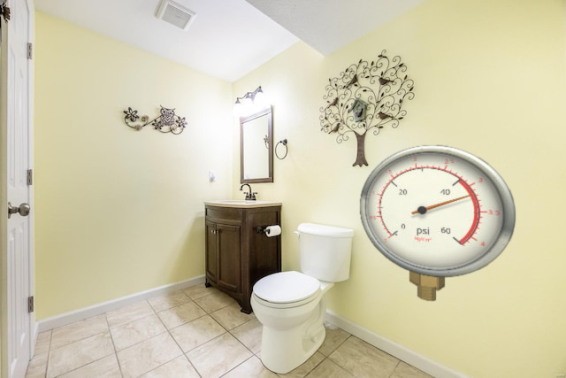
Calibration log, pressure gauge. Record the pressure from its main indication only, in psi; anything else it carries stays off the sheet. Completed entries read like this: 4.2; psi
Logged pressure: 45; psi
